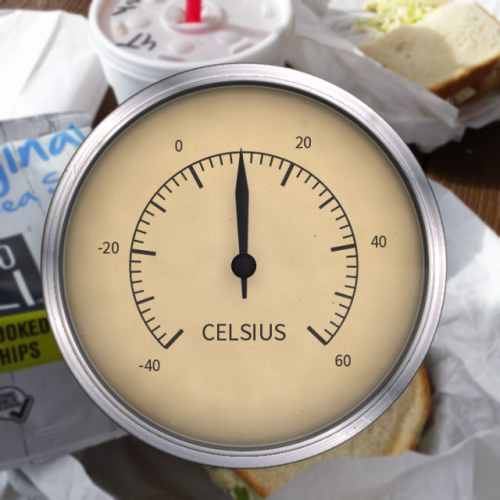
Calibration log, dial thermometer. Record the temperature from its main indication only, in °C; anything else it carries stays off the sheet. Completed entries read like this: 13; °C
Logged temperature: 10; °C
